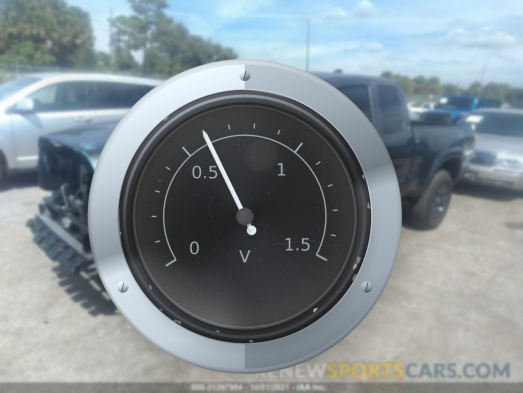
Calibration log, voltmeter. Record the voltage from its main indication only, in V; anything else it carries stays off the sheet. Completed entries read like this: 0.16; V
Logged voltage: 0.6; V
